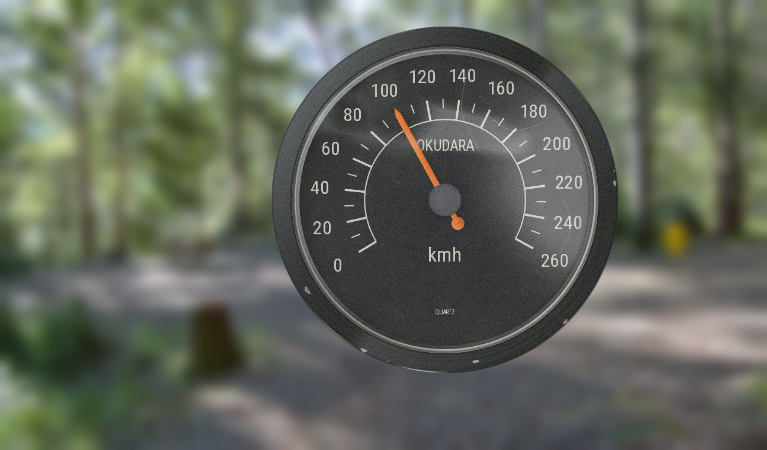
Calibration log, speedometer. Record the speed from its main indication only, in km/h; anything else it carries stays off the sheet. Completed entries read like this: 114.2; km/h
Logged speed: 100; km/h
